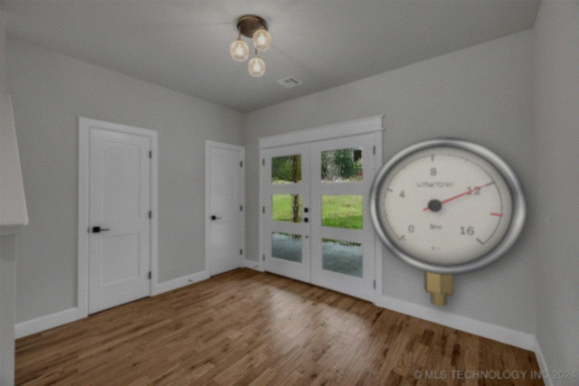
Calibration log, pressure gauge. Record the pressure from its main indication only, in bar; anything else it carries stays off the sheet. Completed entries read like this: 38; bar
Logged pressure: 12; bar
